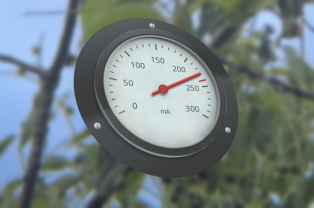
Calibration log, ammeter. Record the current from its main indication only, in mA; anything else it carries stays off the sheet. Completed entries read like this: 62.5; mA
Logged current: 230; mA
